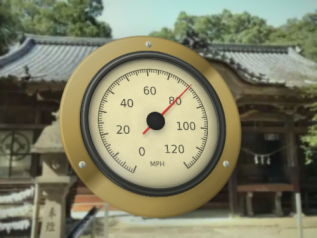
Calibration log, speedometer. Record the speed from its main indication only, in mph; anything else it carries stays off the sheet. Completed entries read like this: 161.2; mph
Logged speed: 80; mph
